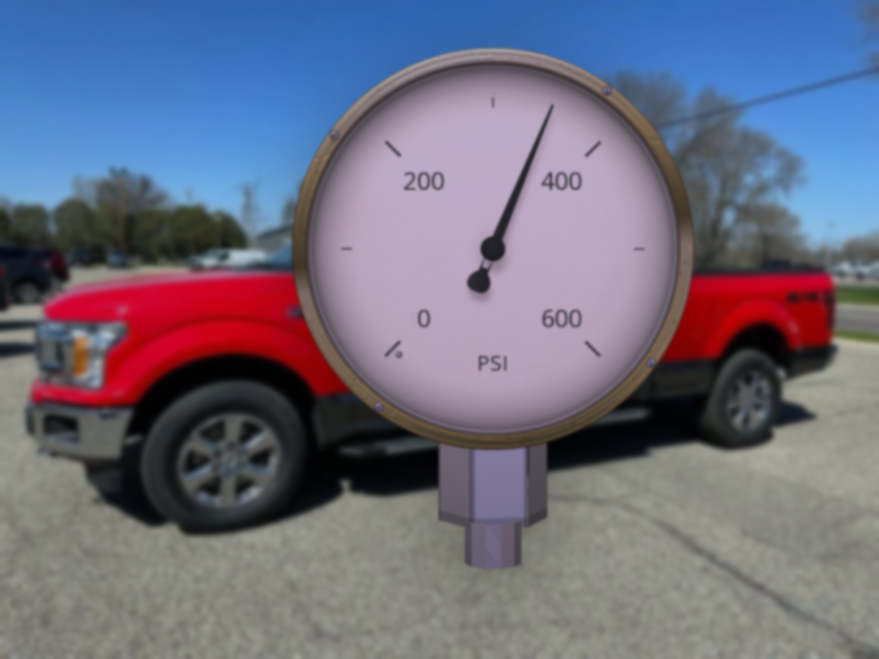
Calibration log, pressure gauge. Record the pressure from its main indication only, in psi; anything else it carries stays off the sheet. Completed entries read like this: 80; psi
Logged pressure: 350; psi
